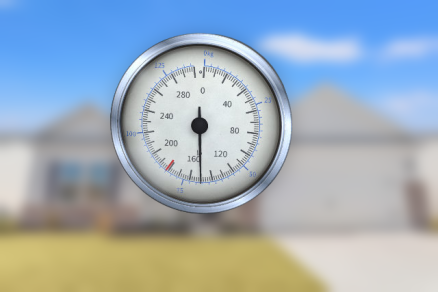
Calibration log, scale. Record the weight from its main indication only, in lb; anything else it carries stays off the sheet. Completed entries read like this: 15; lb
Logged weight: 150; lb
